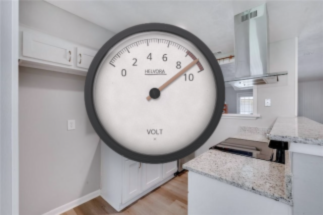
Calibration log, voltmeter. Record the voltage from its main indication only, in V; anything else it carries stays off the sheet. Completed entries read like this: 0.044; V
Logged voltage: 9; V
